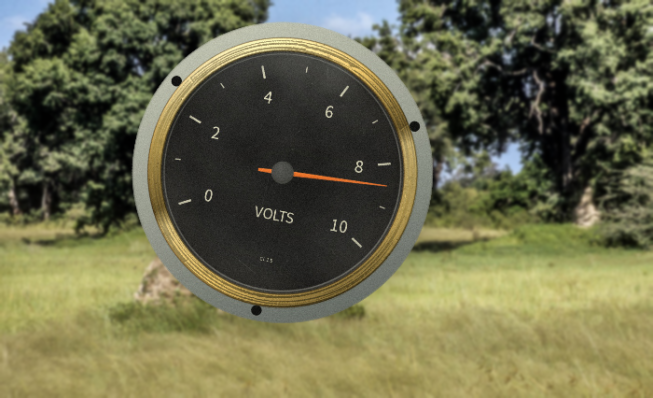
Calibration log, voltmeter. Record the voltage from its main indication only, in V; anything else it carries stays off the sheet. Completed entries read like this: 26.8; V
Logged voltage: 8.5; V
